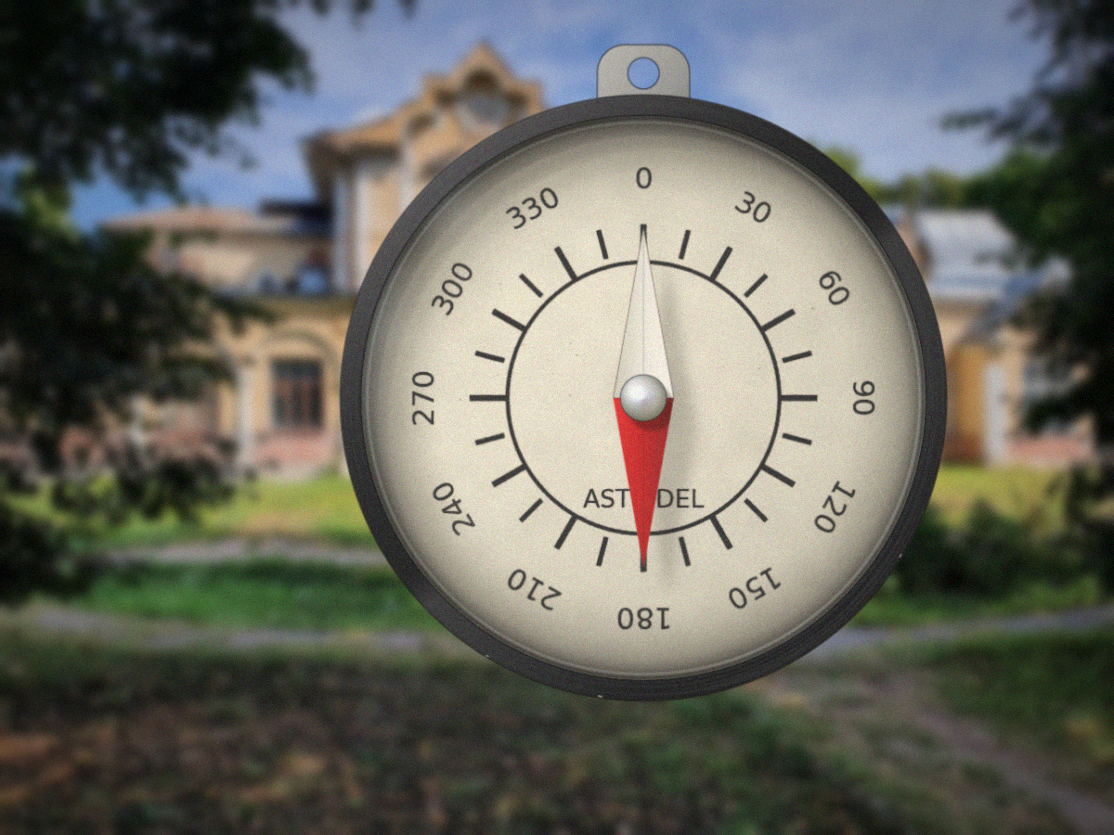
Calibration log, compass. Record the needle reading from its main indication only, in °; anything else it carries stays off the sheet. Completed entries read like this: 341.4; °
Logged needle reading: 180; °
